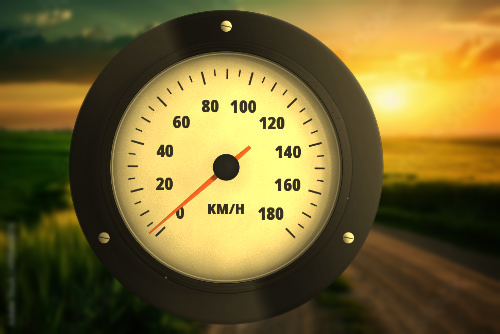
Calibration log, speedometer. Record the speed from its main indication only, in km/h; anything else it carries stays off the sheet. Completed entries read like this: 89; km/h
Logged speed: 2.5; km/h
